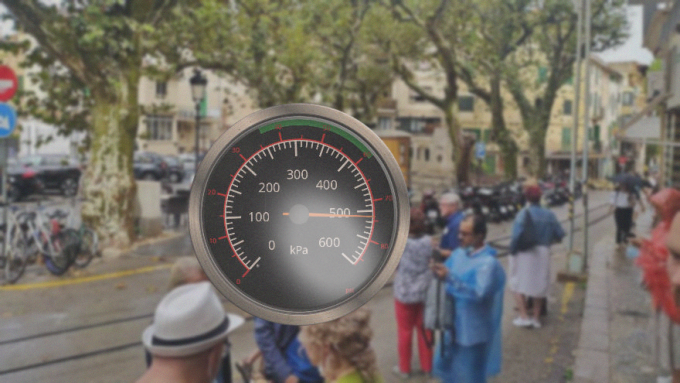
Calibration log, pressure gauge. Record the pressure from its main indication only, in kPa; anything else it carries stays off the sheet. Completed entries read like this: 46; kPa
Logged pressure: 510; kPa
